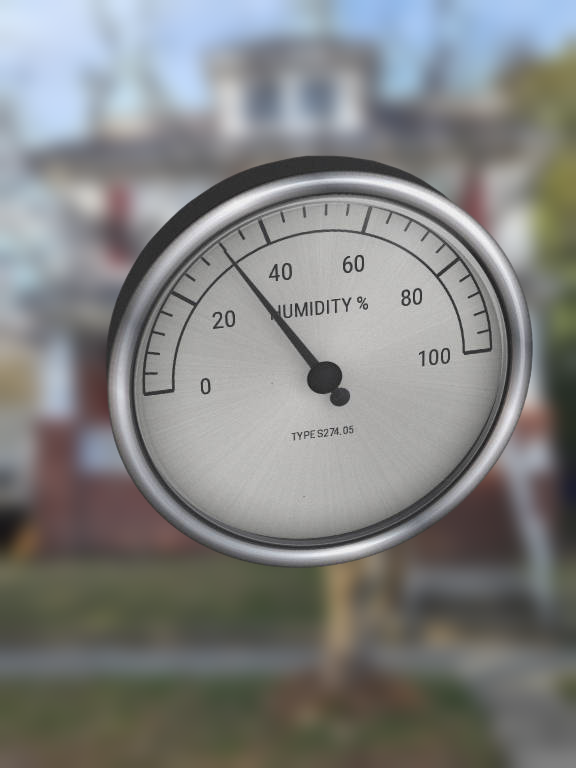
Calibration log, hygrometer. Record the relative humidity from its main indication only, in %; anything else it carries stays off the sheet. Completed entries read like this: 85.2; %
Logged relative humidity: 32; %
